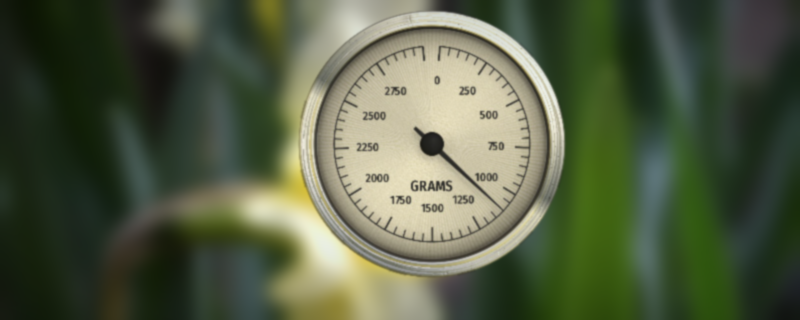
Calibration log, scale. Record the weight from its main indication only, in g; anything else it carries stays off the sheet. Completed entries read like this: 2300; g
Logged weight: 1100; g
